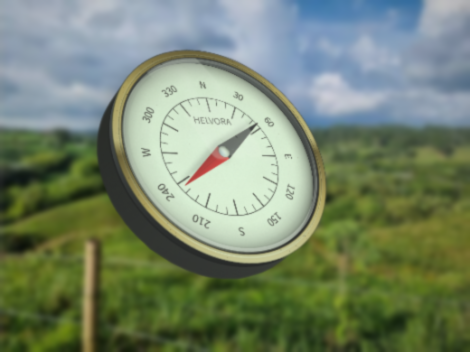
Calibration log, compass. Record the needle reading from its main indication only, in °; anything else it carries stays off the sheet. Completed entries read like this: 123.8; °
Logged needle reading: 235; °
